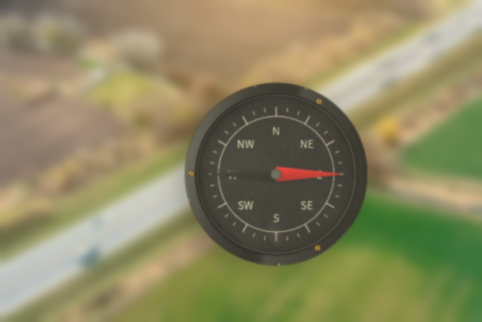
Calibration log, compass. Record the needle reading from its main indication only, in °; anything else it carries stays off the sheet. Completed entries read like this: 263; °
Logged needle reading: 90; °
